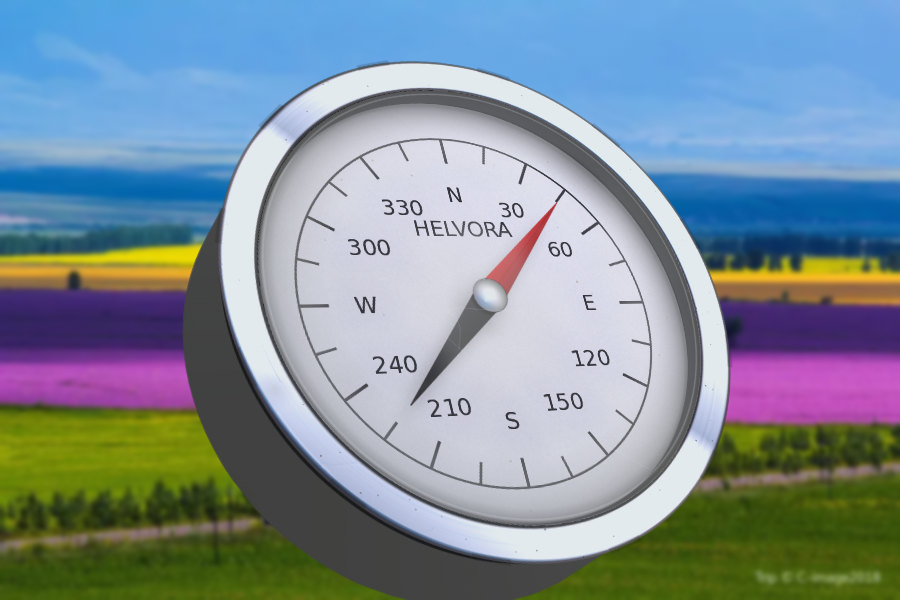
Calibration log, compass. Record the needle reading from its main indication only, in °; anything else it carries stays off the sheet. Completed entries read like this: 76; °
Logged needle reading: 45; °
